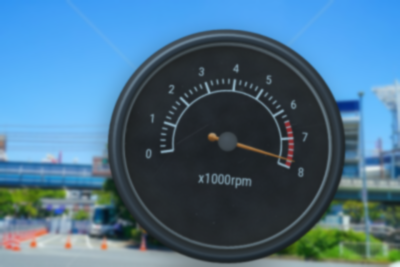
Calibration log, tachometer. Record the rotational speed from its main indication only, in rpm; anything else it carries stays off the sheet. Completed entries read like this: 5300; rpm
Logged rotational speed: 7800; rpm
